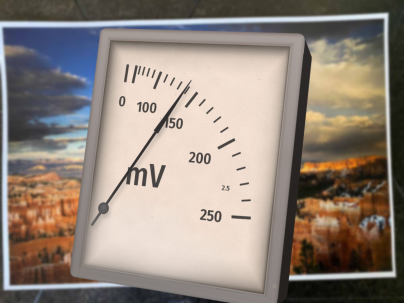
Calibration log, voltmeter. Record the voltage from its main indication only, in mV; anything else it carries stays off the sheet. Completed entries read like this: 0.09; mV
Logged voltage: 140; mV
